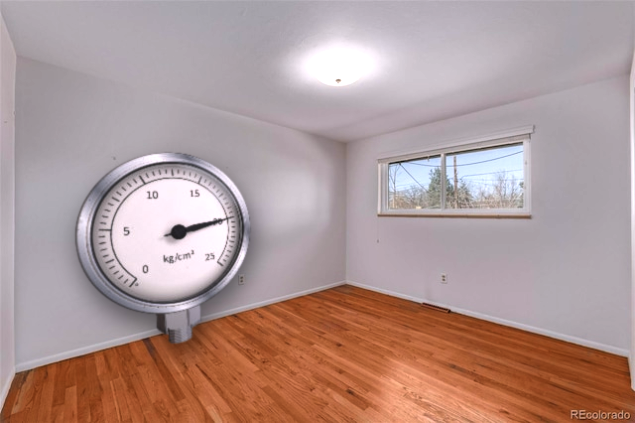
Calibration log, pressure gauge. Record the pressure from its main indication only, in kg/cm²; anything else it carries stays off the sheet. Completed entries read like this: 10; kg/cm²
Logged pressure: 20; kg/cm²
